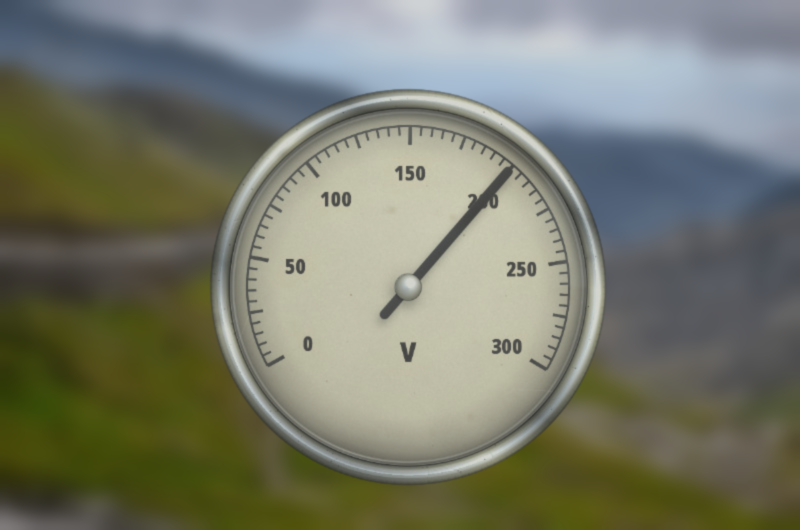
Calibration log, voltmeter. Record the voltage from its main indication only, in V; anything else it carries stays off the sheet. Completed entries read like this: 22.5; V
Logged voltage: 200; V
